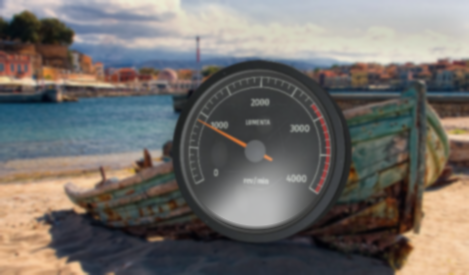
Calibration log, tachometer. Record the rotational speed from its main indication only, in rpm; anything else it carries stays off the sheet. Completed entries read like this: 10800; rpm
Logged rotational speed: 900; rpm
